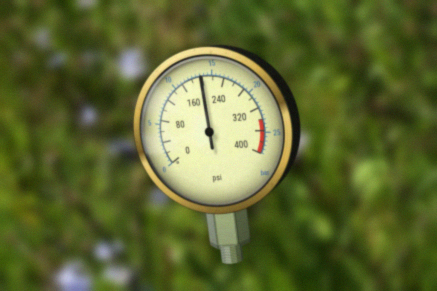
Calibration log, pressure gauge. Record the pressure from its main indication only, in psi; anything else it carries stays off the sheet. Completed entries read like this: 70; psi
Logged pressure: 200; psi
